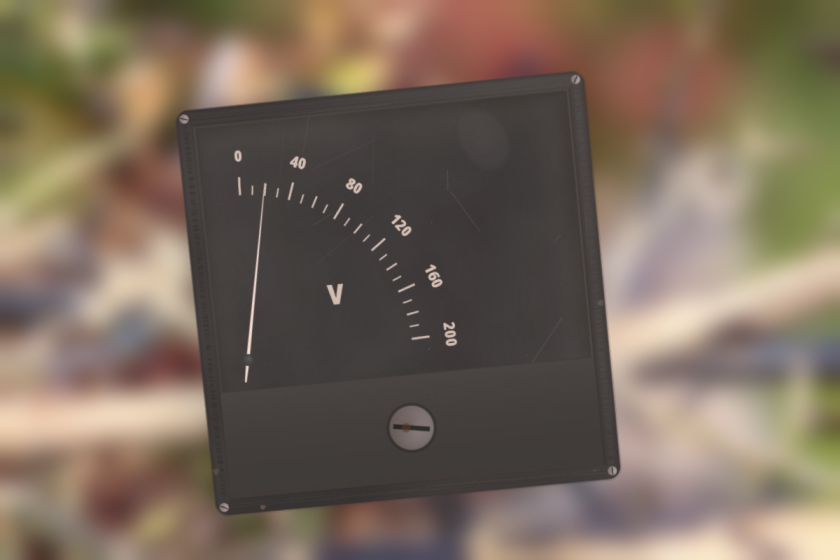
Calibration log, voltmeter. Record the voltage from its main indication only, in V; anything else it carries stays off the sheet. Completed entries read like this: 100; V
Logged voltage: 20; V
